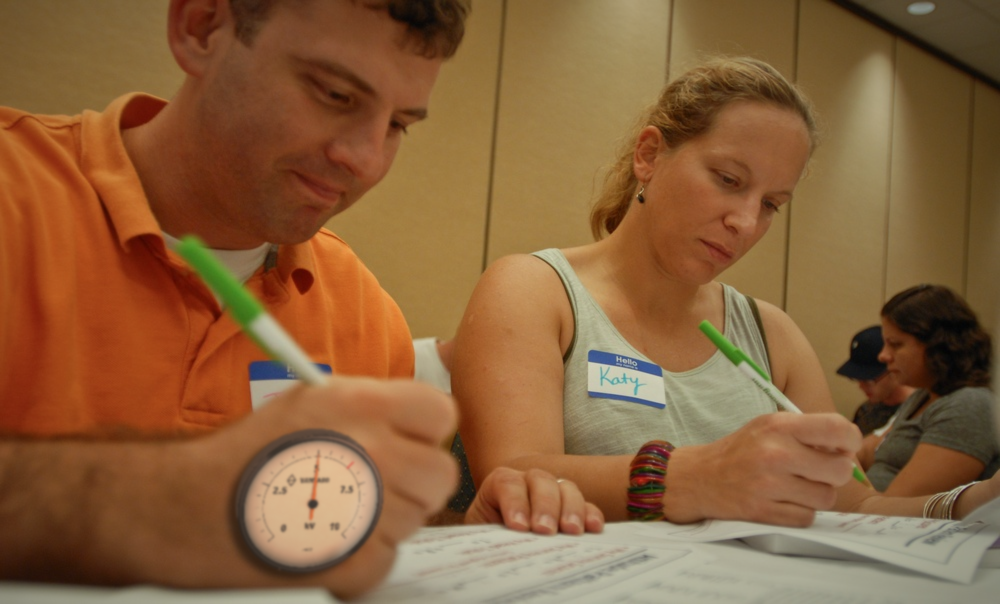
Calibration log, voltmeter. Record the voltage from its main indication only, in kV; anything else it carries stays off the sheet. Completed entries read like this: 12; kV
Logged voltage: 5; kV
